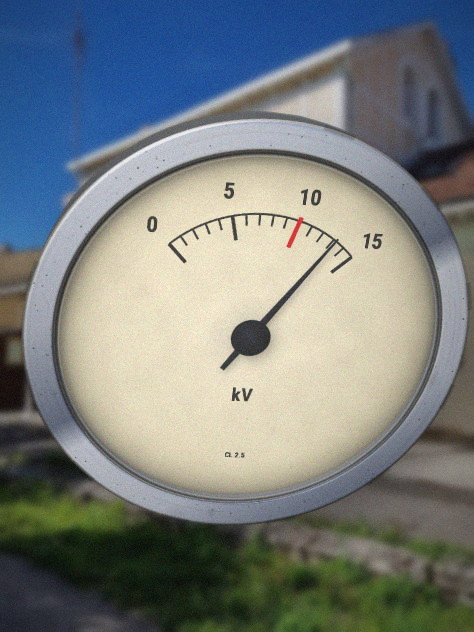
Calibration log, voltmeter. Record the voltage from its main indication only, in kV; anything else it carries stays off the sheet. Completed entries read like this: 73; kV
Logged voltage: 13; kV
